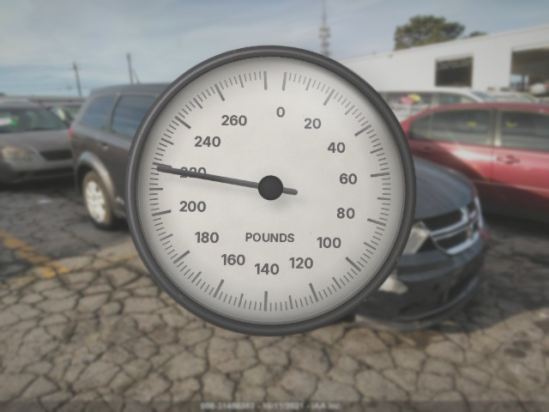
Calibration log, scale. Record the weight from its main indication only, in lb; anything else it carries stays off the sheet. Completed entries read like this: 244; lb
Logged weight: 218; lb
